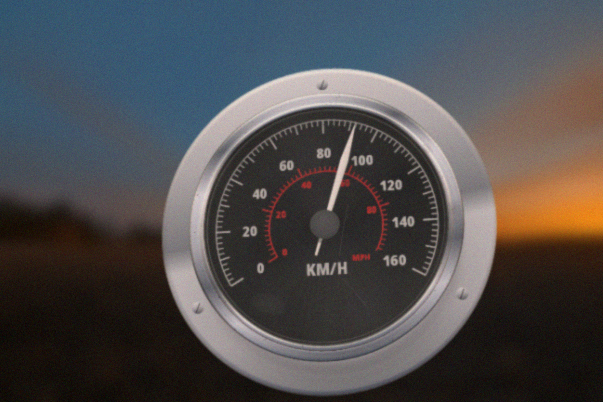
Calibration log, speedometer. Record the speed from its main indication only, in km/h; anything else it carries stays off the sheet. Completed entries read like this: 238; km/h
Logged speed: 92; km/h
